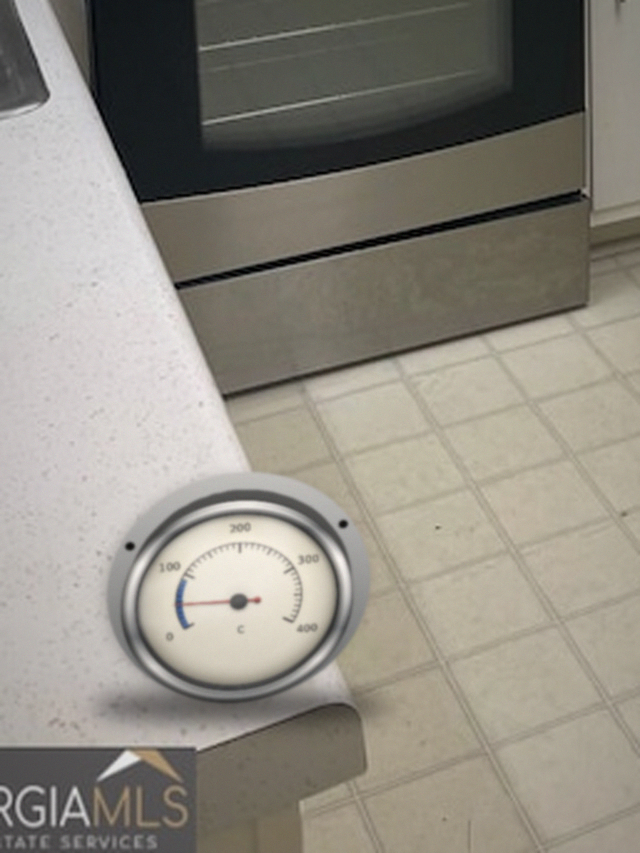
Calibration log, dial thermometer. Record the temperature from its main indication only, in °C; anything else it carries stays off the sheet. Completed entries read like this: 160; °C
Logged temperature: 50; °C
